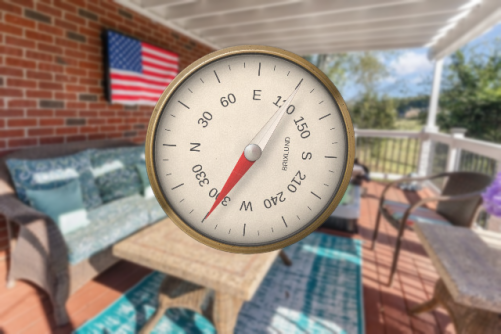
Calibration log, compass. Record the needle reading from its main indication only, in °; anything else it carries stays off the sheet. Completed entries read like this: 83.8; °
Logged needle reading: 300; °
